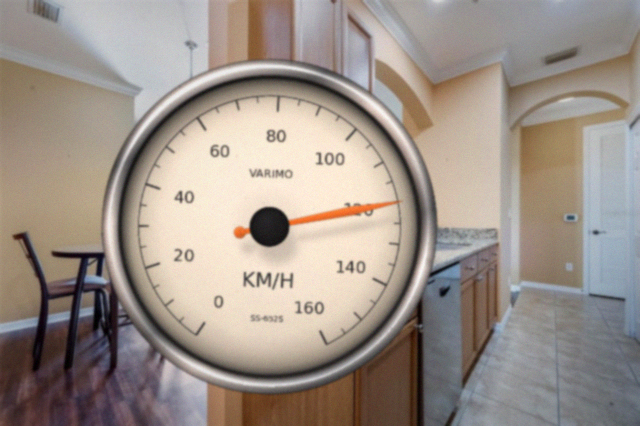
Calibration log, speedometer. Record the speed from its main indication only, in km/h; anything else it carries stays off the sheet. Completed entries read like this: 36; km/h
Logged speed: 120; km/h
